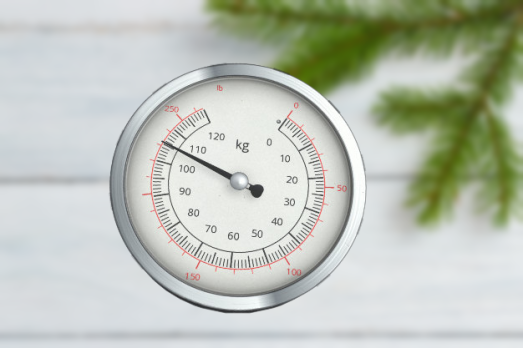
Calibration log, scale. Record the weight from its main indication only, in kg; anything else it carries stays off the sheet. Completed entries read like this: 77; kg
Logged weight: 105; kg
